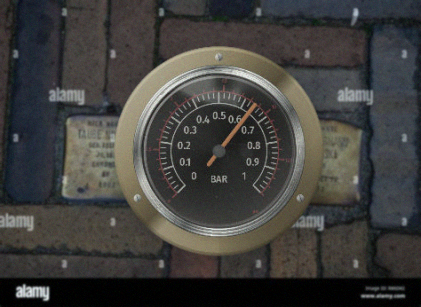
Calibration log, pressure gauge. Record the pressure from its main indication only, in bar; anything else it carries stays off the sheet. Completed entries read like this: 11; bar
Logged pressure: 0.64; bar
